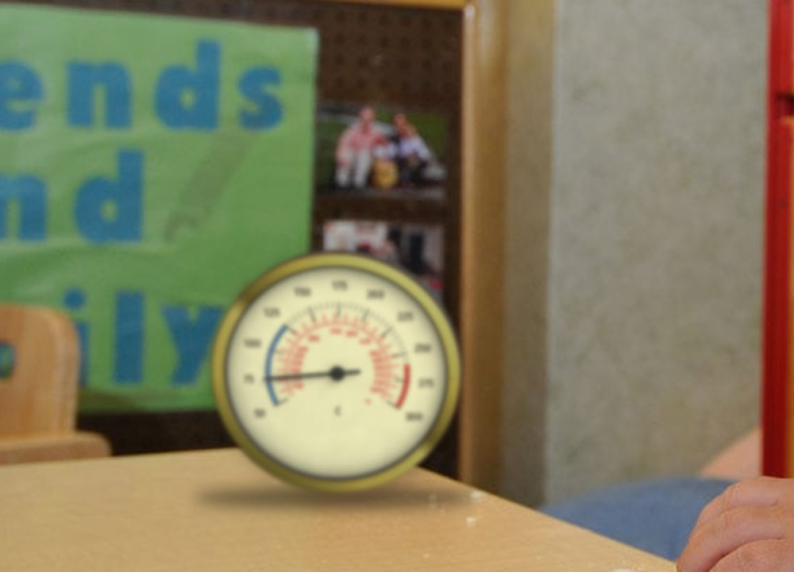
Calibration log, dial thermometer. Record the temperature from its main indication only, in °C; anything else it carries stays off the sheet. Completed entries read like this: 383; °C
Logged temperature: 75; °C
